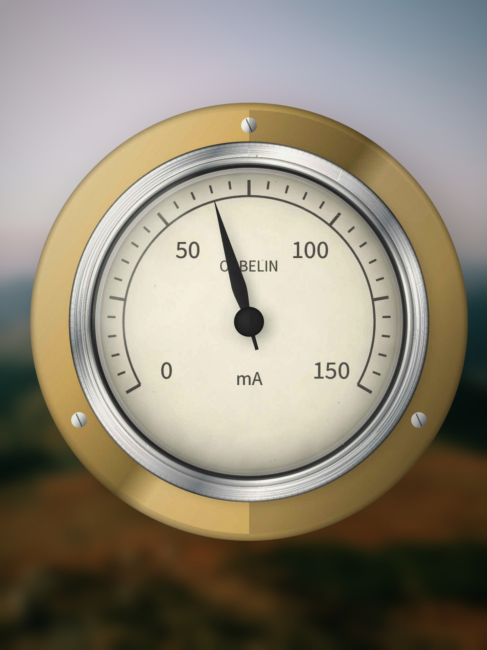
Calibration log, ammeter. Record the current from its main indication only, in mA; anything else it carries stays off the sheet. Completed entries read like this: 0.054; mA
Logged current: 65; mA
